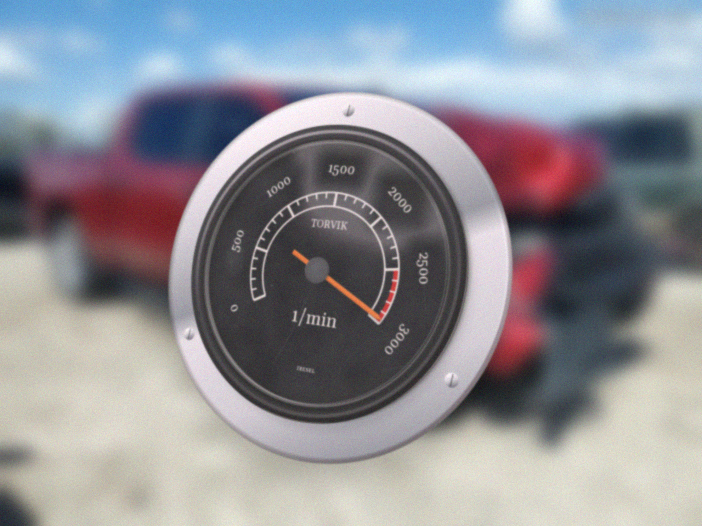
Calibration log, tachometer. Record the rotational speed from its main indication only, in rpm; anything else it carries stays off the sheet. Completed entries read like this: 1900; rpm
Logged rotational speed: 2950; rpm
